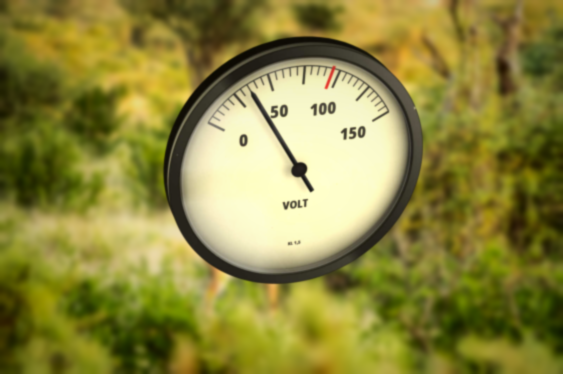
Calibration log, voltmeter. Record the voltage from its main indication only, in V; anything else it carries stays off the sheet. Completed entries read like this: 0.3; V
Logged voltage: 35; V
